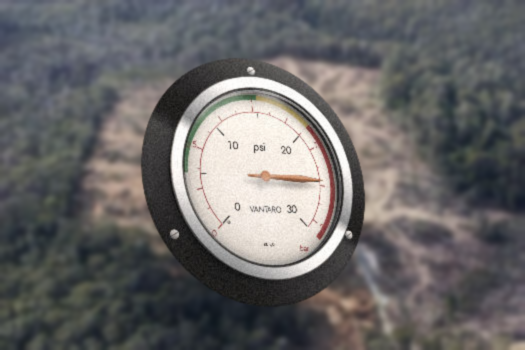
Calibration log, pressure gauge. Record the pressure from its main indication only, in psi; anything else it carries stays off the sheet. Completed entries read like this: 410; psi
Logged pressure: 25; psi
